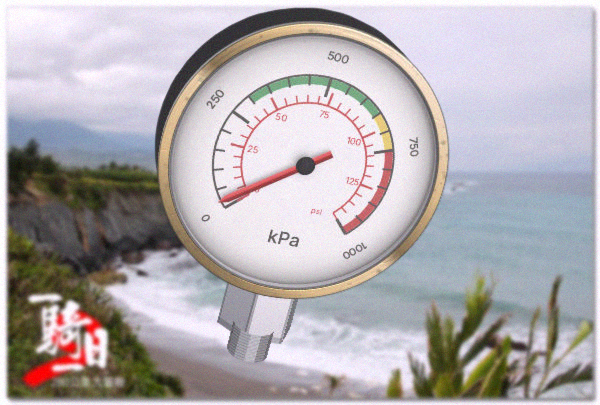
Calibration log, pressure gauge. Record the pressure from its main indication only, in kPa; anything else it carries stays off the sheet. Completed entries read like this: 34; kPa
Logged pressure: 25; kPa
